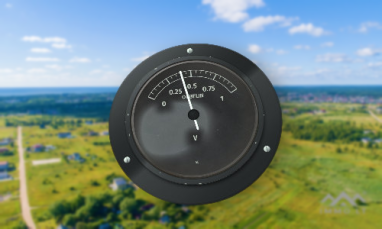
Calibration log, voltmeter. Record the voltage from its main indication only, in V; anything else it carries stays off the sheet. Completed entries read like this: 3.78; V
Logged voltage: 0.4; V
